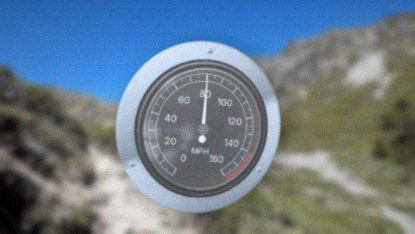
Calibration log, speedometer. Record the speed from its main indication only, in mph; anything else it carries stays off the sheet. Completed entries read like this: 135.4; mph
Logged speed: 80; mph
